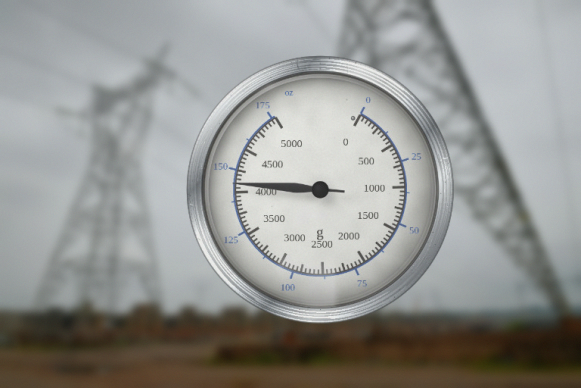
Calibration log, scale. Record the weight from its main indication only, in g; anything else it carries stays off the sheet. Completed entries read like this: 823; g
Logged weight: 4100; g
